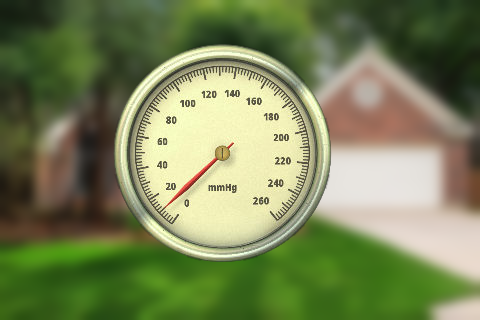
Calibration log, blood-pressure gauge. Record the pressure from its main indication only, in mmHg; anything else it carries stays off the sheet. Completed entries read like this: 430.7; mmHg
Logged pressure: 10; mmHg
